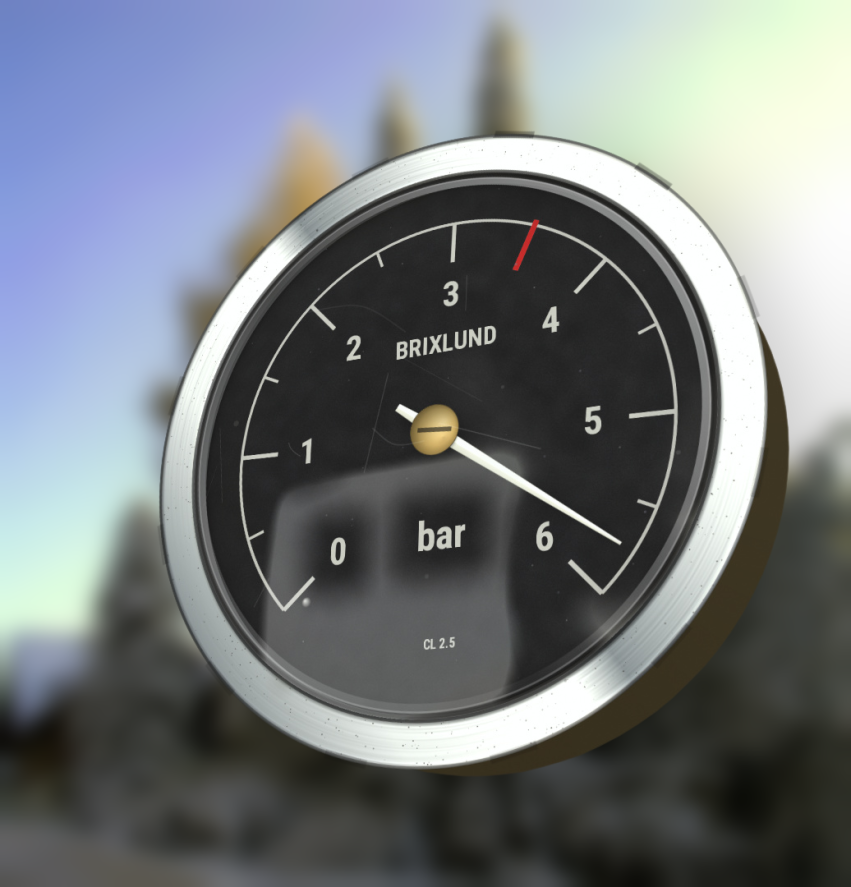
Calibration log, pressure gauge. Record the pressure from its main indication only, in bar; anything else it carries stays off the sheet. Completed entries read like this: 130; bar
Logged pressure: 5.75; bar
